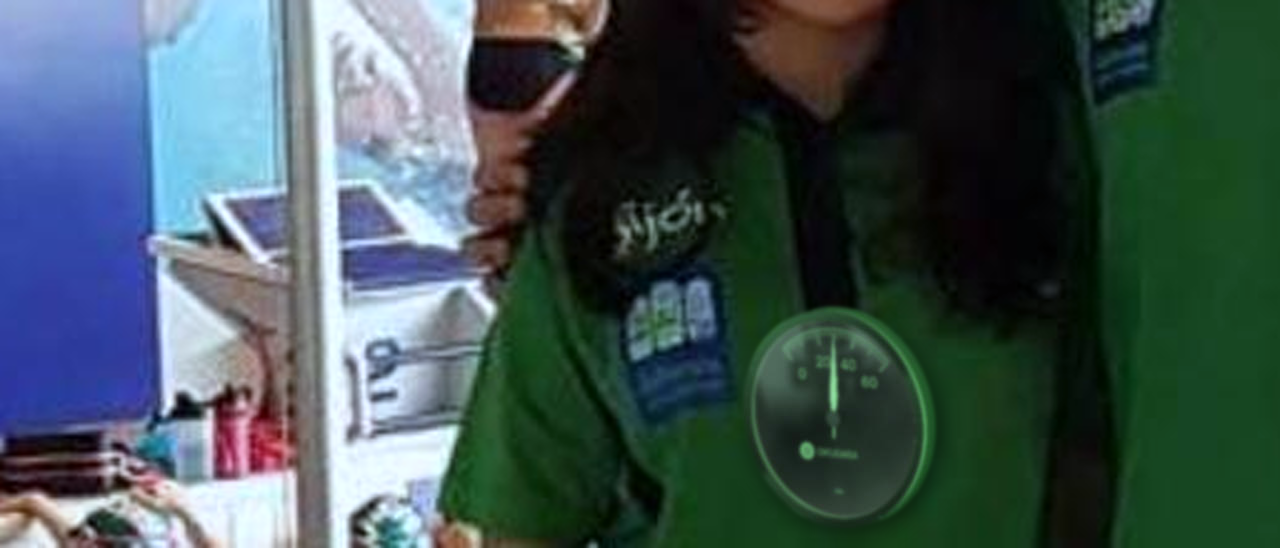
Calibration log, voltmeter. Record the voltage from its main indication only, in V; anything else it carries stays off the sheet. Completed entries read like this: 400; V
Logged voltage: 30; V
